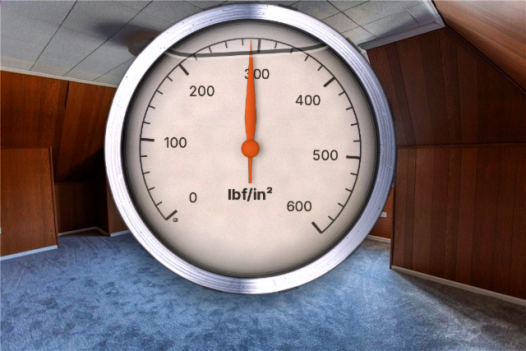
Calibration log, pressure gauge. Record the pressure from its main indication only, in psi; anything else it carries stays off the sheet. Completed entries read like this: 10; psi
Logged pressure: 290; psi
